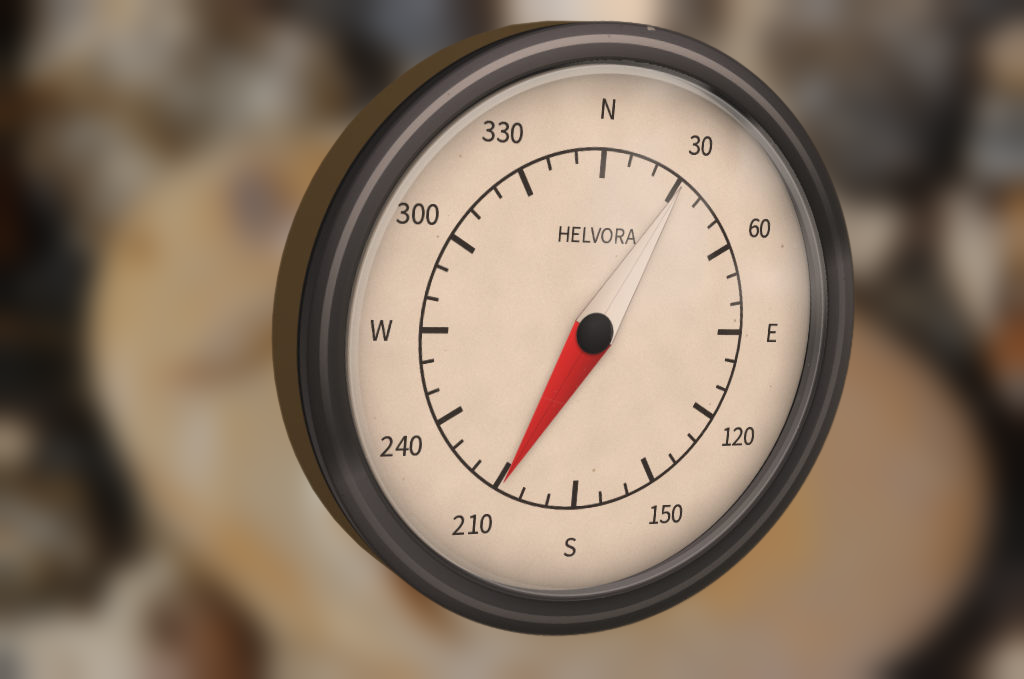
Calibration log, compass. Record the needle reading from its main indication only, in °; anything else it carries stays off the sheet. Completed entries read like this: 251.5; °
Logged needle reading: 210; °
